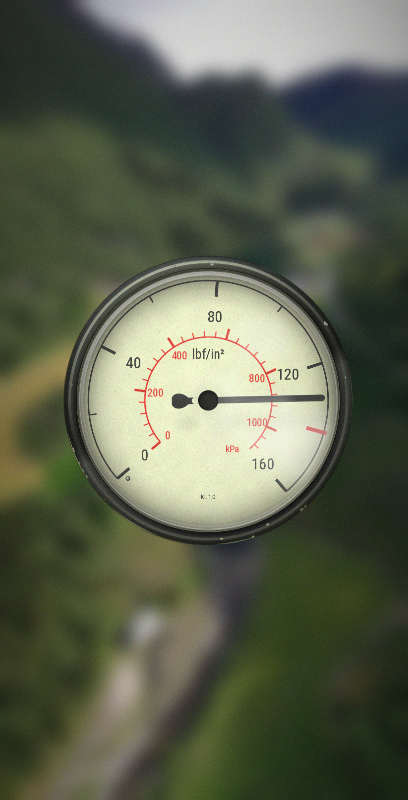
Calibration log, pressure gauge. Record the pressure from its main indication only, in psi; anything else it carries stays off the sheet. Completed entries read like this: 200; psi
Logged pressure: 130; psi
